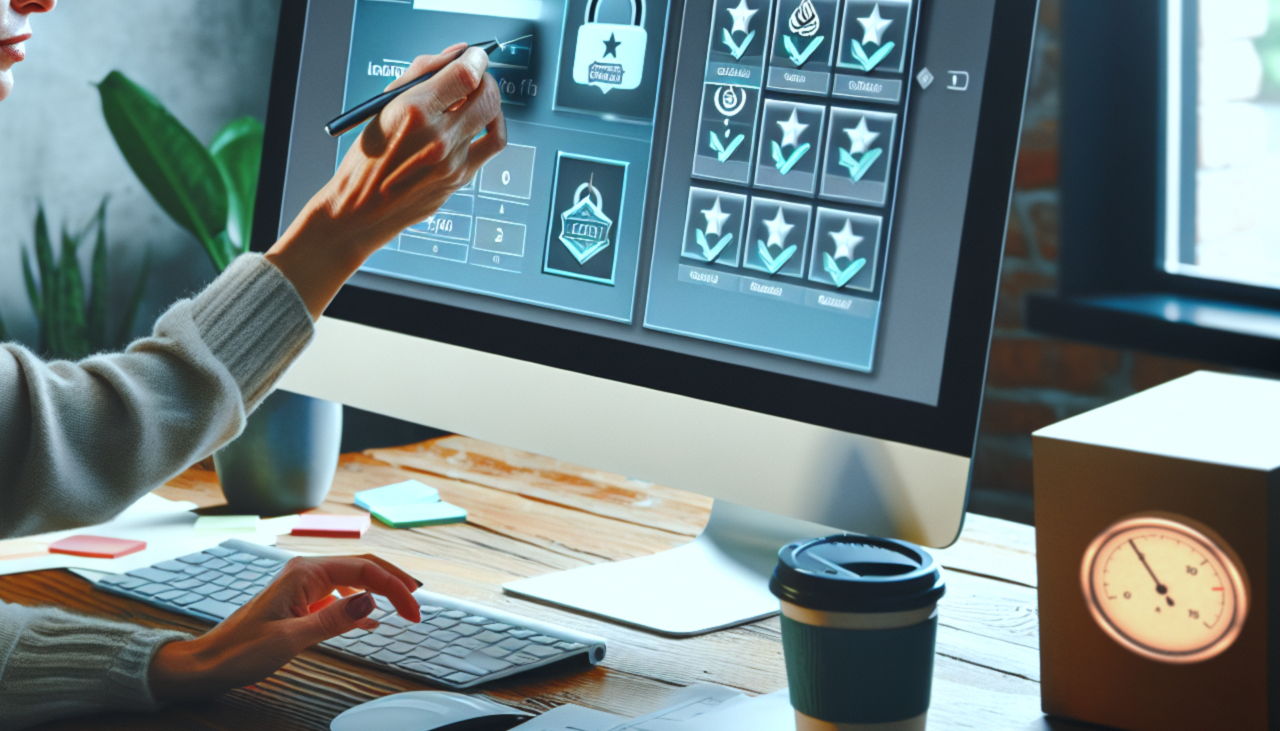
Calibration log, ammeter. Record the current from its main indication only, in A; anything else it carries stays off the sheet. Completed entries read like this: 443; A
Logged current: 5; A
